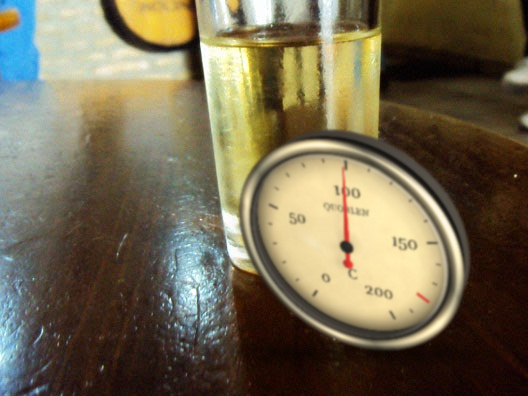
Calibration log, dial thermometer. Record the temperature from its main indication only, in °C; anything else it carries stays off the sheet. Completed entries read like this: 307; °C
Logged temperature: 100; °C
